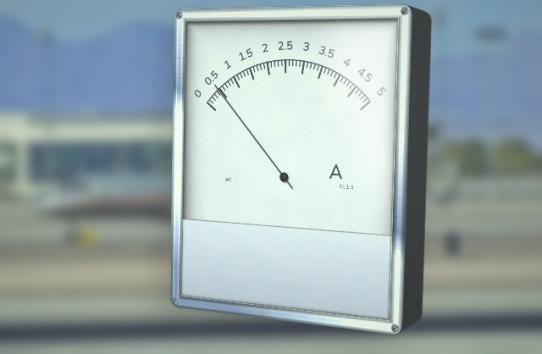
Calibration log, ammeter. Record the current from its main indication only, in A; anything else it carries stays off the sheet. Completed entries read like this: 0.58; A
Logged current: 0.5; A
